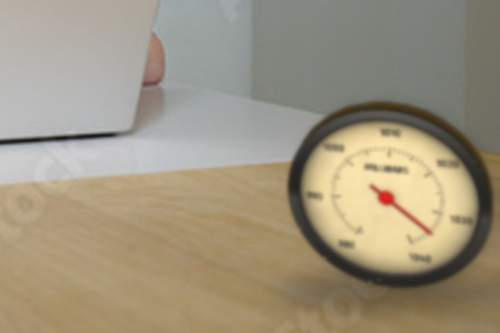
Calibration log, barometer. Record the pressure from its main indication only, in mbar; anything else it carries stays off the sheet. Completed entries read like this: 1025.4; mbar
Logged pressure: 1035; mbar
